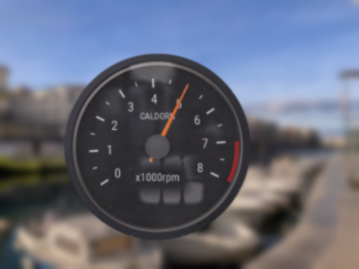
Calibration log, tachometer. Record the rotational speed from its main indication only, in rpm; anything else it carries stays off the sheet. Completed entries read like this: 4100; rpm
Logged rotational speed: 5000; rpm
